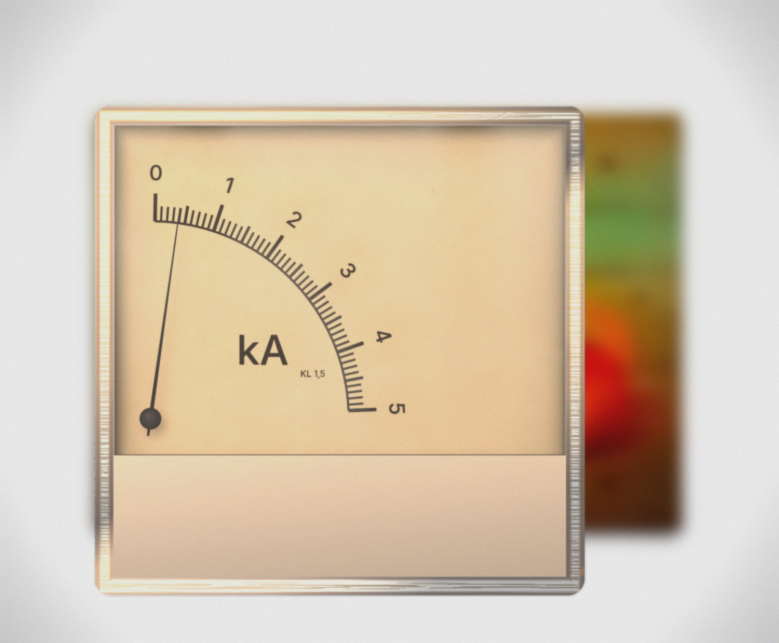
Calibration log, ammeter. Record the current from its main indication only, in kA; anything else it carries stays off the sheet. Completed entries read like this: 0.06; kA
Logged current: 0.4; kA
